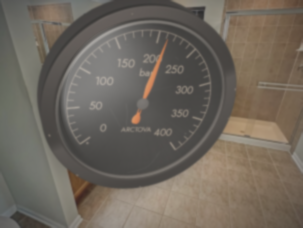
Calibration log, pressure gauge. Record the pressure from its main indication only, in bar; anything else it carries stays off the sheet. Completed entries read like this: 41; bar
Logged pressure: 210; bar
